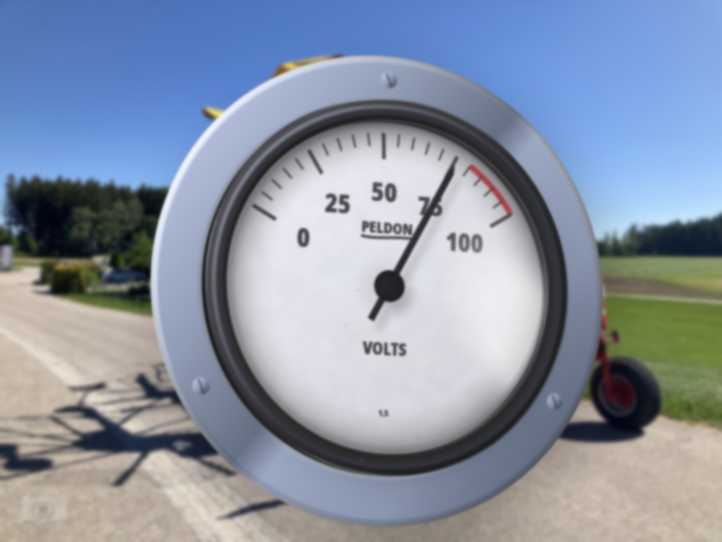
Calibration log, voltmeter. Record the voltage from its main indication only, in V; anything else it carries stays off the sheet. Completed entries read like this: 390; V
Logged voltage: 75; V
